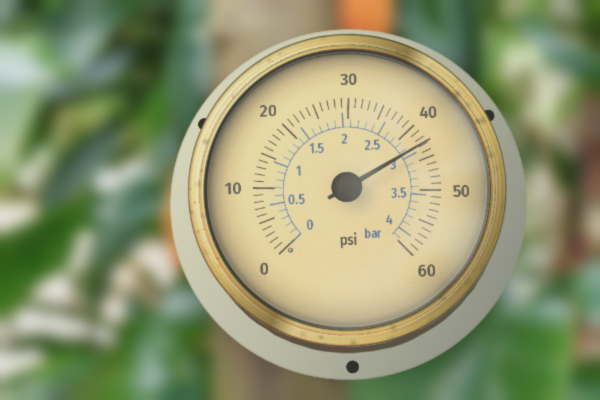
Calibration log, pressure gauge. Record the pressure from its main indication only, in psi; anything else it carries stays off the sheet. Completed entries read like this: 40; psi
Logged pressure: 43; psi
